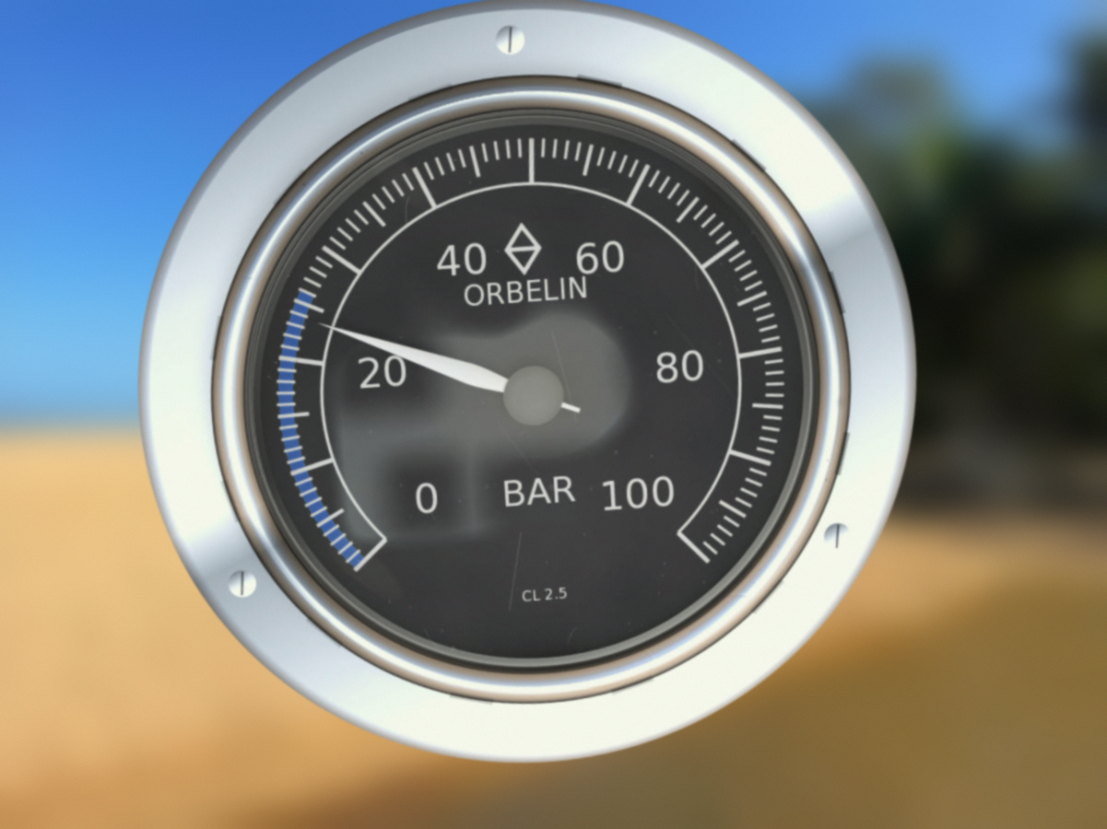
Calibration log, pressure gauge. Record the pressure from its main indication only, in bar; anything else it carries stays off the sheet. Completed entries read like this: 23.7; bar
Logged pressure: 24; bar
